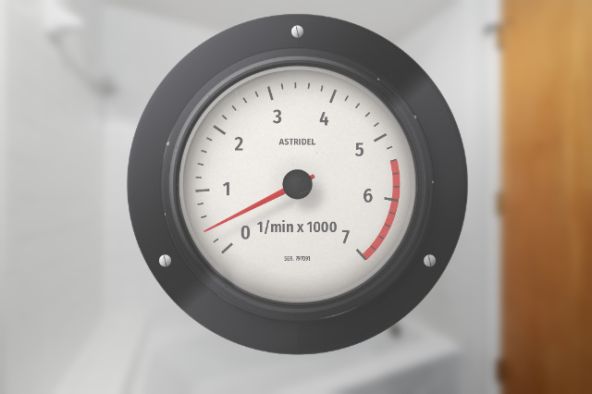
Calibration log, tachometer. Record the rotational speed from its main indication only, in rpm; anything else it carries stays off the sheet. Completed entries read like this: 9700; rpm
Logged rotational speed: 400; rpm
